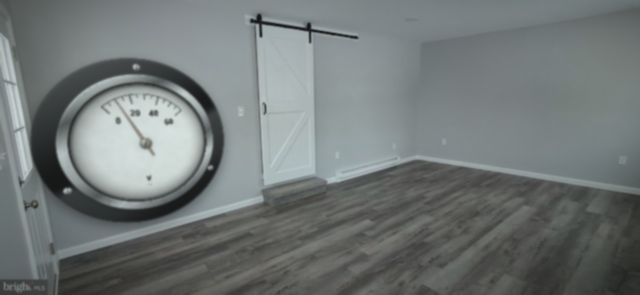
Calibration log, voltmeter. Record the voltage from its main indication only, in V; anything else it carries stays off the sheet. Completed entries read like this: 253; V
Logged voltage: 10; V
